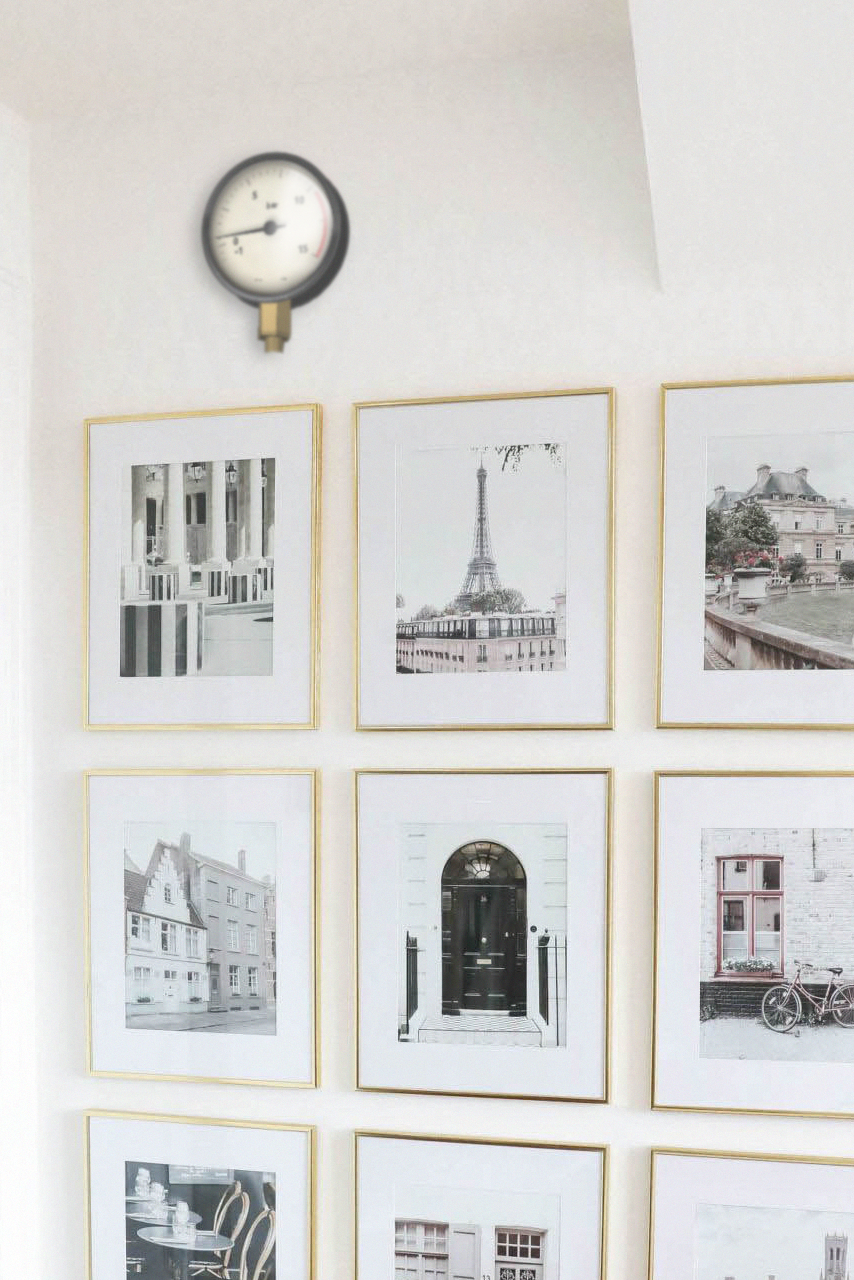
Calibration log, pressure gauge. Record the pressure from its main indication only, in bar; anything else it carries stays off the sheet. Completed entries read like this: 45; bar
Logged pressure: 0.5; bar
